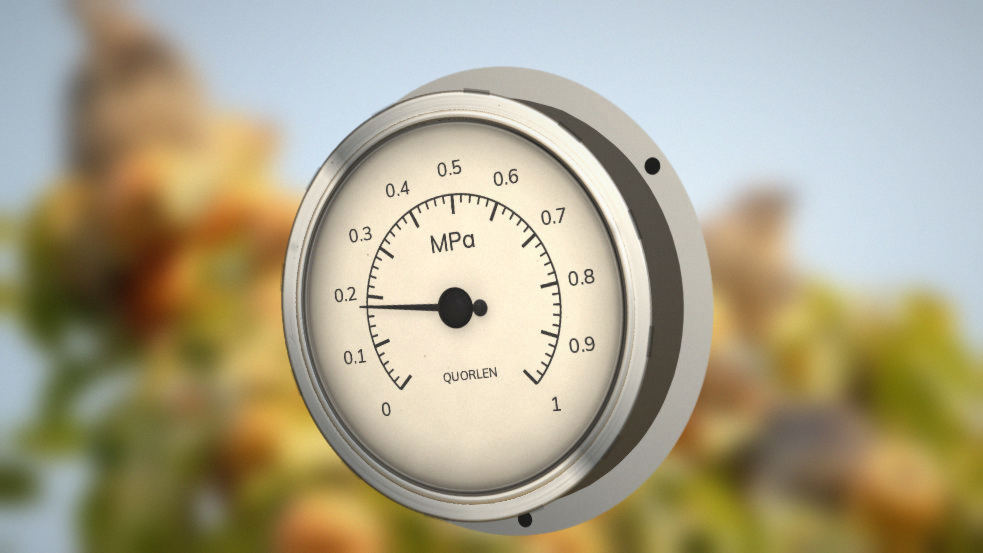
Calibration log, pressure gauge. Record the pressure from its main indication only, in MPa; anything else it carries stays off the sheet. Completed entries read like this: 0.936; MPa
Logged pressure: 0.18; MPa
